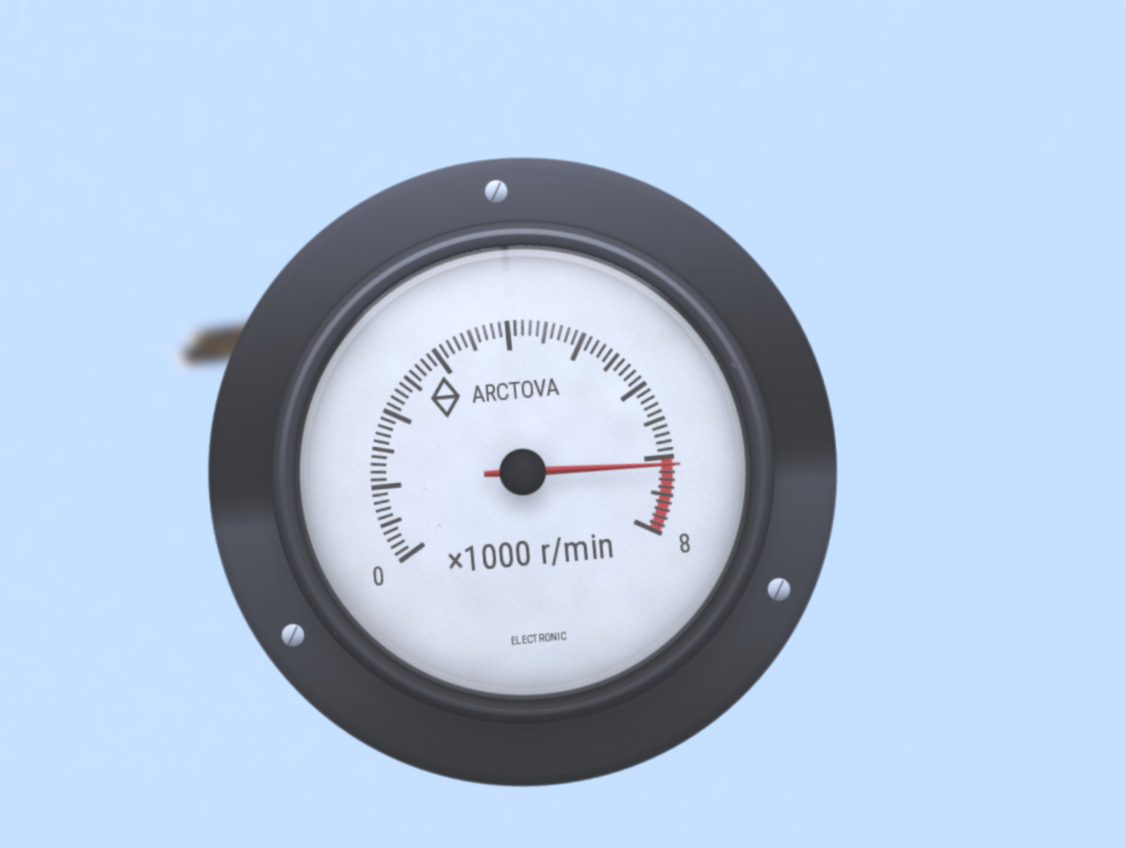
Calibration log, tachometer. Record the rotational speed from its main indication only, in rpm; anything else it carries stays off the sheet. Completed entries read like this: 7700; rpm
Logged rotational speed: 7100; rpm
